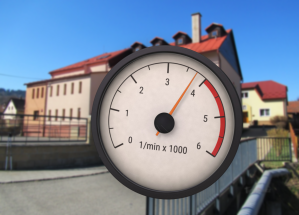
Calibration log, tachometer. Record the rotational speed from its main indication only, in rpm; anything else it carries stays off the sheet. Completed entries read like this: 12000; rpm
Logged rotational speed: 3750; rpm
